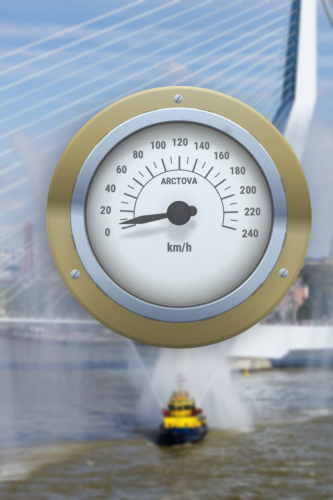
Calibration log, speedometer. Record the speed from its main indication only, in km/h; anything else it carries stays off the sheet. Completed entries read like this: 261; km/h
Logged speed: 5; km/h
